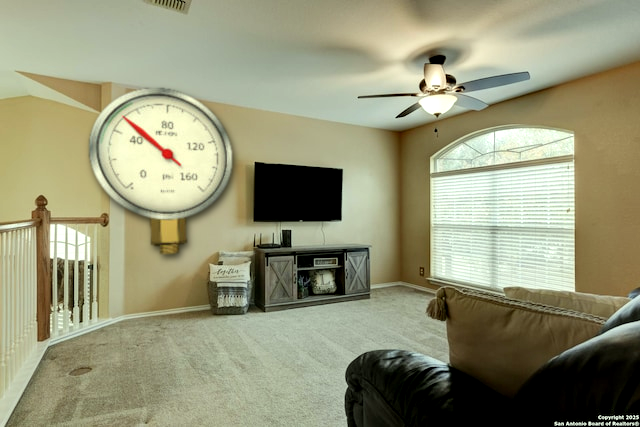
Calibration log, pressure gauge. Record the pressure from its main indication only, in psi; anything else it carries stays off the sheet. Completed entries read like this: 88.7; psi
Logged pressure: 50; psi
